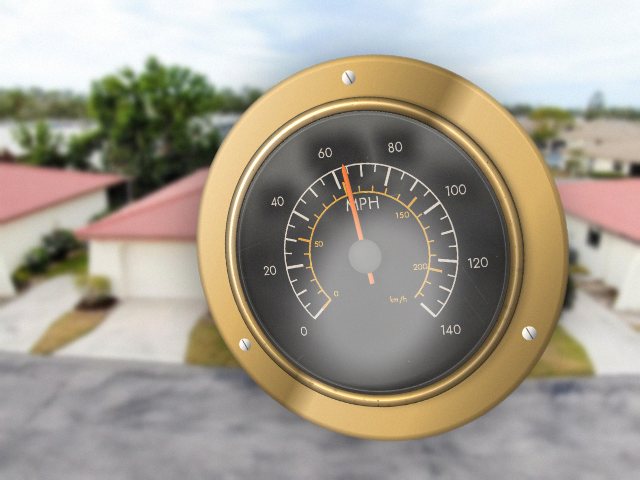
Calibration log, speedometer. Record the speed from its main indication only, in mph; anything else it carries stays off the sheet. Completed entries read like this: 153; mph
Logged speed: 65; mph
